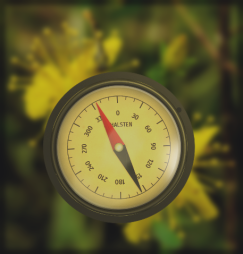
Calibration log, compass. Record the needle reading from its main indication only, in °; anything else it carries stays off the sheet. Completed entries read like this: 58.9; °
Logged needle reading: 335; °
